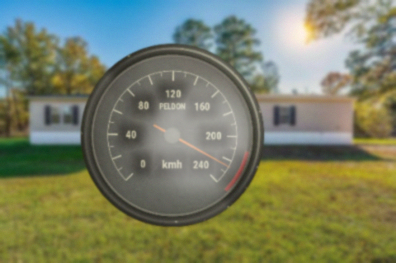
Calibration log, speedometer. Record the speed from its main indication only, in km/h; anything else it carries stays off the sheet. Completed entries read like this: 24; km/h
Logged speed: 225; km/h
